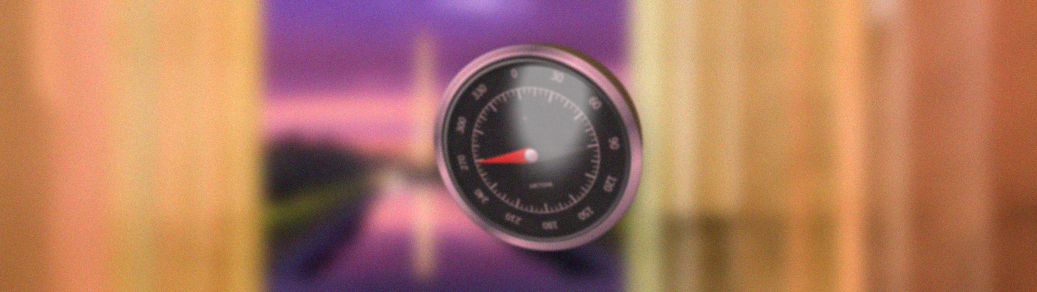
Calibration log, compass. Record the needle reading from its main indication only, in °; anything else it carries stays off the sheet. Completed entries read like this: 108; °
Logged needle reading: 270; °
